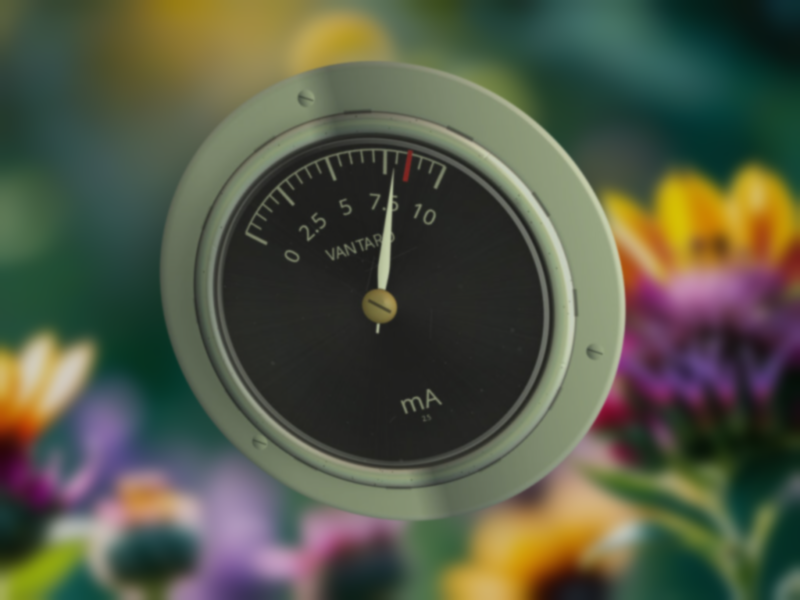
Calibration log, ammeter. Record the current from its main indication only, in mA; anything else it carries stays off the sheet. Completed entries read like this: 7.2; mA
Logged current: 8; mA
